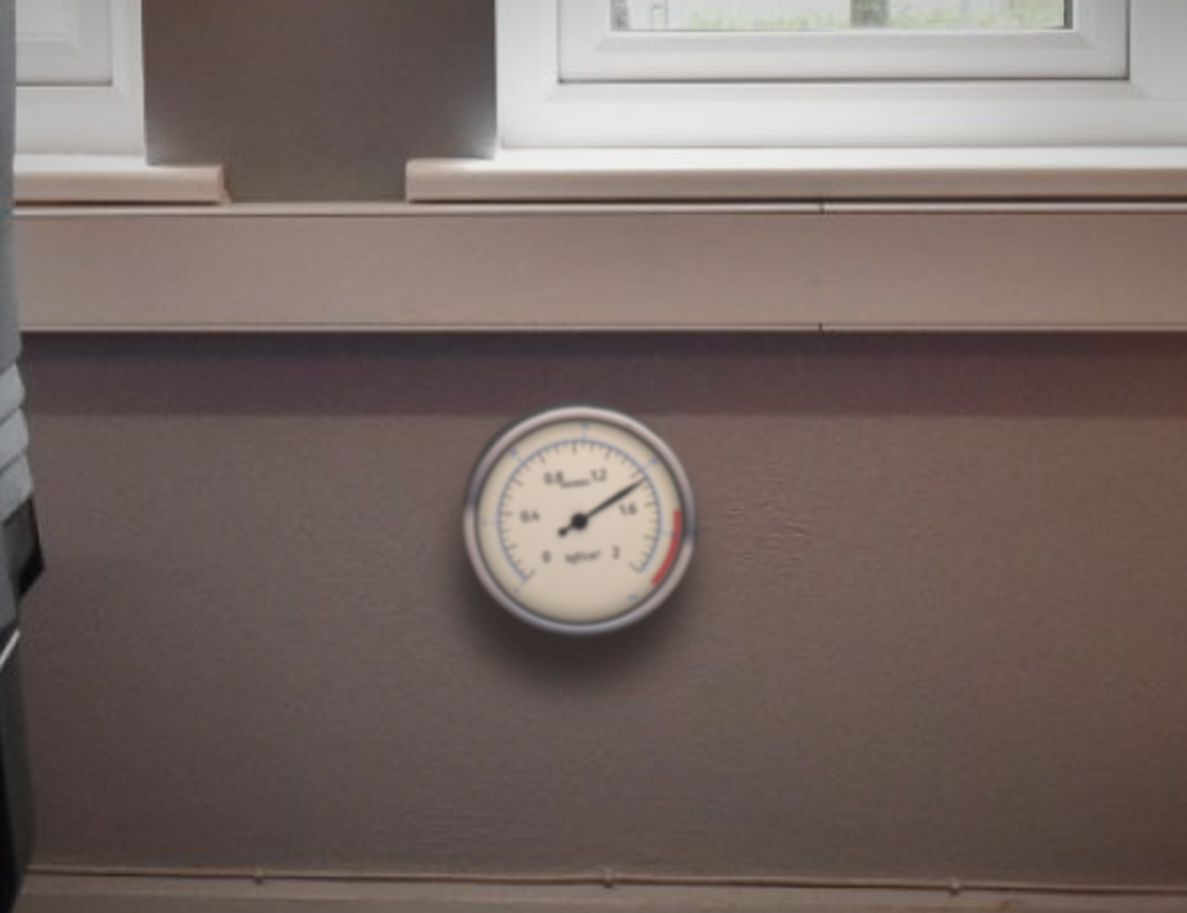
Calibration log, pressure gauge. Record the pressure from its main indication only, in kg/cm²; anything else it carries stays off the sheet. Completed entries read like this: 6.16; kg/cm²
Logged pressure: 1.45; kg/cm²
